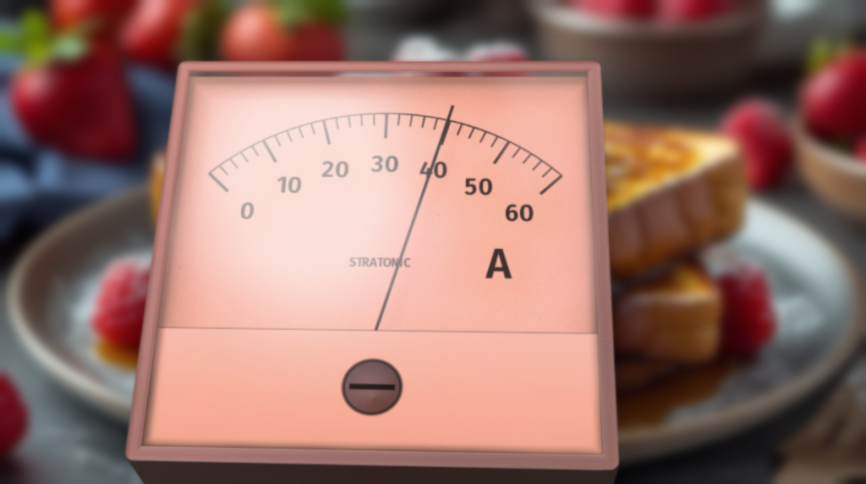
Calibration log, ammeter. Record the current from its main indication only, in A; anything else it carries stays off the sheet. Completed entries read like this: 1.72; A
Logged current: 40; A
